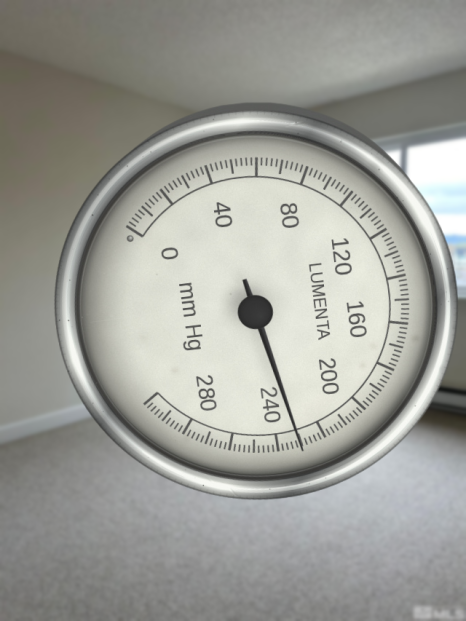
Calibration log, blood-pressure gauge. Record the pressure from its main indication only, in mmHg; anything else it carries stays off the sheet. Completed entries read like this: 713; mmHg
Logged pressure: 230; mmHg
